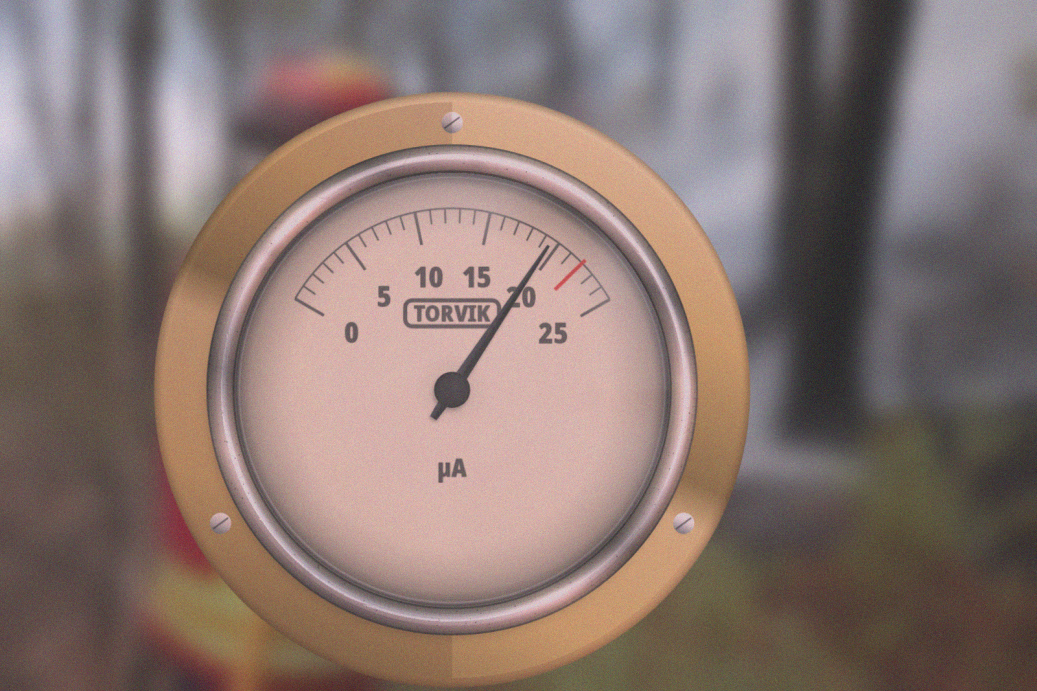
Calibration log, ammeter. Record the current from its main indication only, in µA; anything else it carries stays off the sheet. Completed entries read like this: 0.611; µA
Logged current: 19.5; µA
